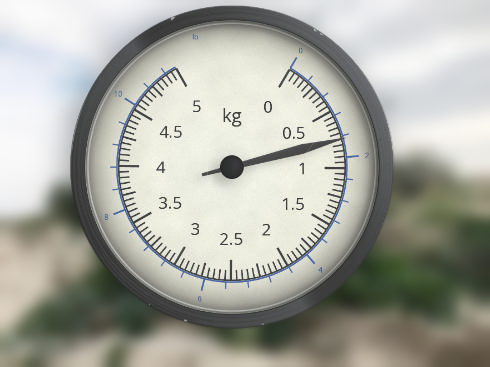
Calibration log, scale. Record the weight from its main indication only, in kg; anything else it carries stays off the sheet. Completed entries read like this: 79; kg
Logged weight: 0.75; kg
